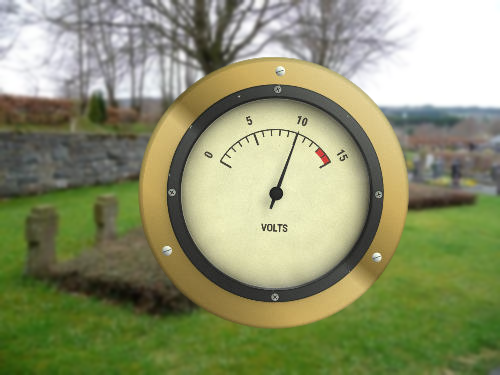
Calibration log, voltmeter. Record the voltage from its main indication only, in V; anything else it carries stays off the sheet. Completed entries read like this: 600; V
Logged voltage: 10; V
